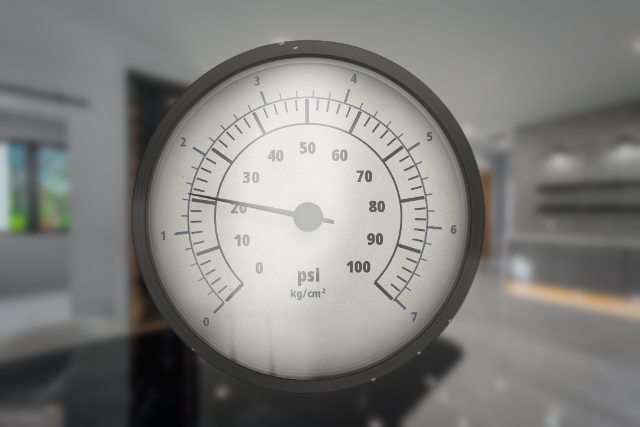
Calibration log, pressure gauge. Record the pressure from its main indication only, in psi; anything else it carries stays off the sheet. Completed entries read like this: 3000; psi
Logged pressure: 21; psi
